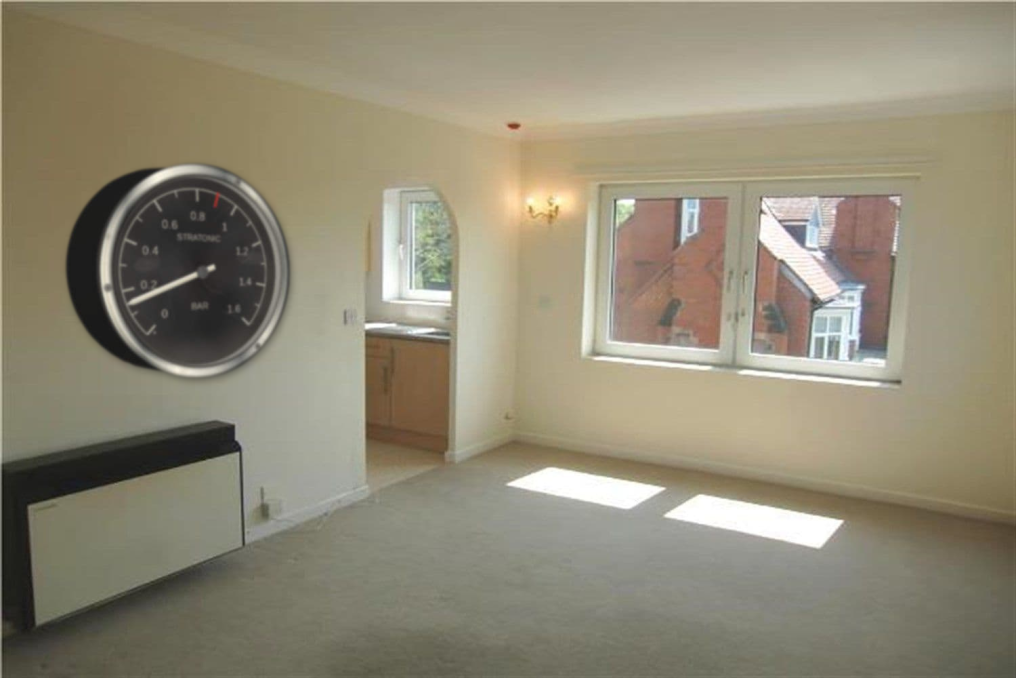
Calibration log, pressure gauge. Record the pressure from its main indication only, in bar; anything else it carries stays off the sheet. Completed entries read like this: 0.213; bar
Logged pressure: 0.15; bar
